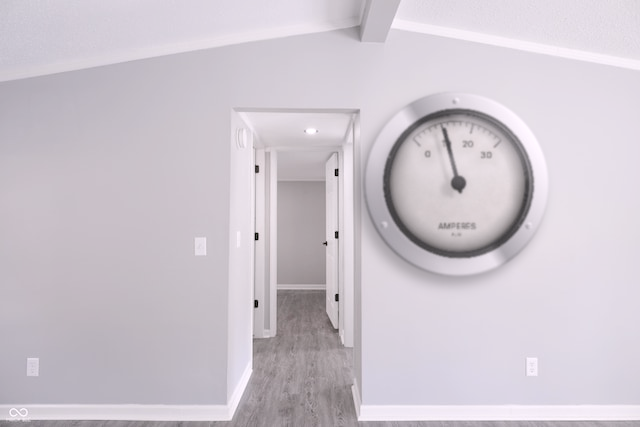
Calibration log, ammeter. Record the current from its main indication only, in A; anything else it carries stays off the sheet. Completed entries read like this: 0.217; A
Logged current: 10; A
